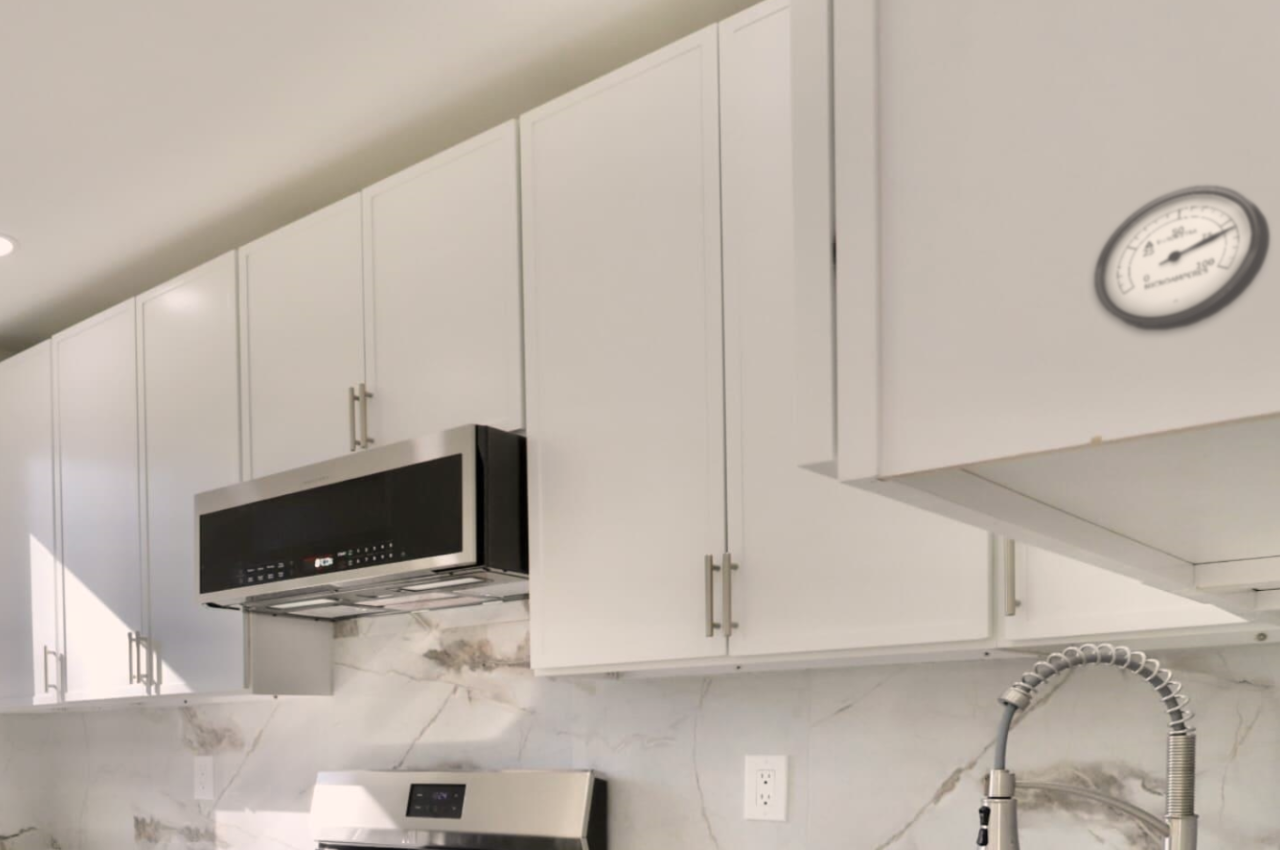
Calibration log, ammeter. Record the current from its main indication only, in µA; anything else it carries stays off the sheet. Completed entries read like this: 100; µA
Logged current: 80; µA
